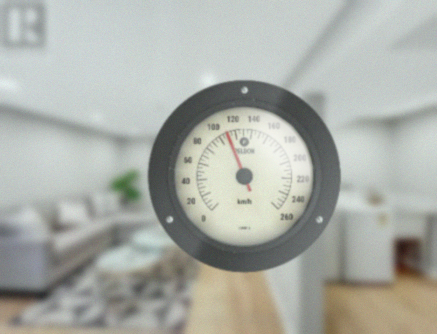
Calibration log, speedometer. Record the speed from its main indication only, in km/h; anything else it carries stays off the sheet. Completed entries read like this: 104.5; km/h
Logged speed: 110; km/h
